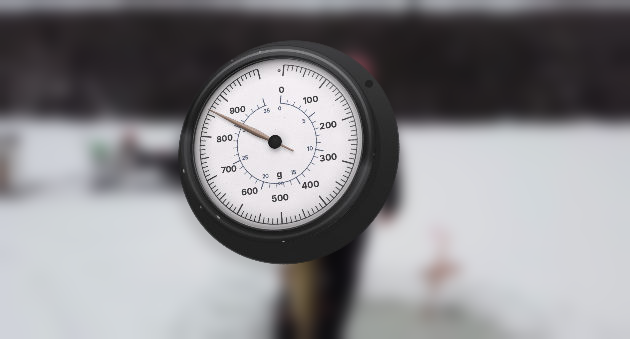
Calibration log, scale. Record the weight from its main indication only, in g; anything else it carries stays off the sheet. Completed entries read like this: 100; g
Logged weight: 860; g
